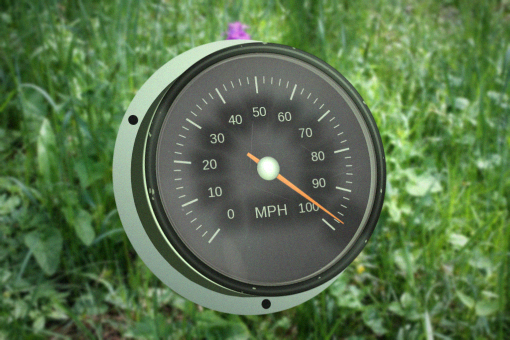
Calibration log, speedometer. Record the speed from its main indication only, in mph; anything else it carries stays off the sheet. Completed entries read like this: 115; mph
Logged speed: 98; mph
